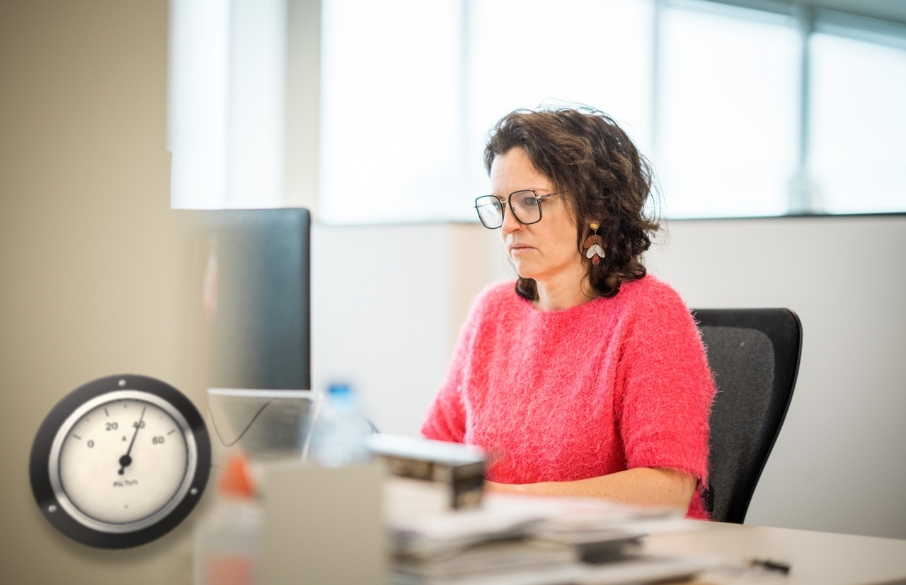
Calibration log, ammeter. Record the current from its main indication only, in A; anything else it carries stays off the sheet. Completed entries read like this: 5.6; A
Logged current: 40; A
